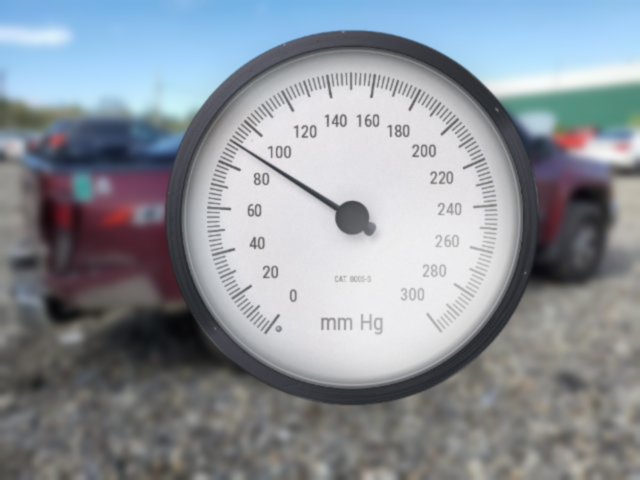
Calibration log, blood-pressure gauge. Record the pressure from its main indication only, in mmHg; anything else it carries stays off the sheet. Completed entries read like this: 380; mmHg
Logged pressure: 90; mmHg
